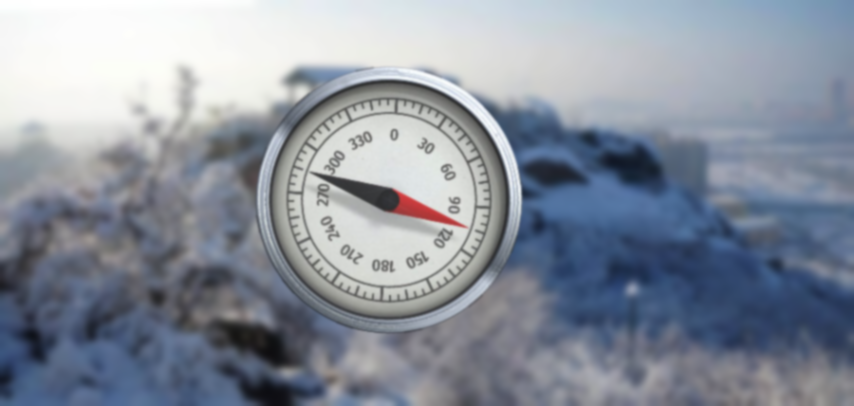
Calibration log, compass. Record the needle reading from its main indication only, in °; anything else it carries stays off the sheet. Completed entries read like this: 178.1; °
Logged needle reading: 105; °
